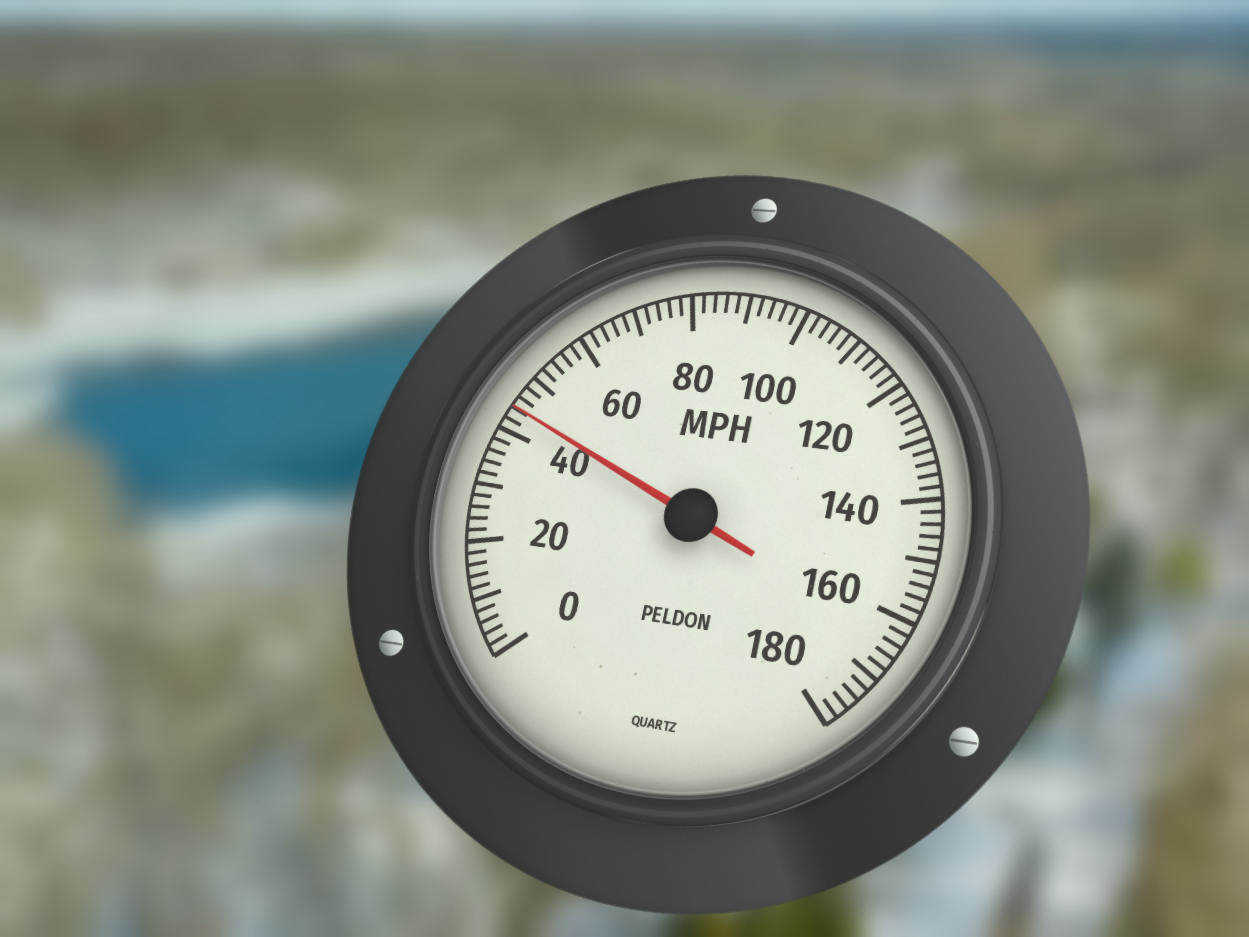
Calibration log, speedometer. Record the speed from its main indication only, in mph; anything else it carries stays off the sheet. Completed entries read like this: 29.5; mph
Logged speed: 44; mph
